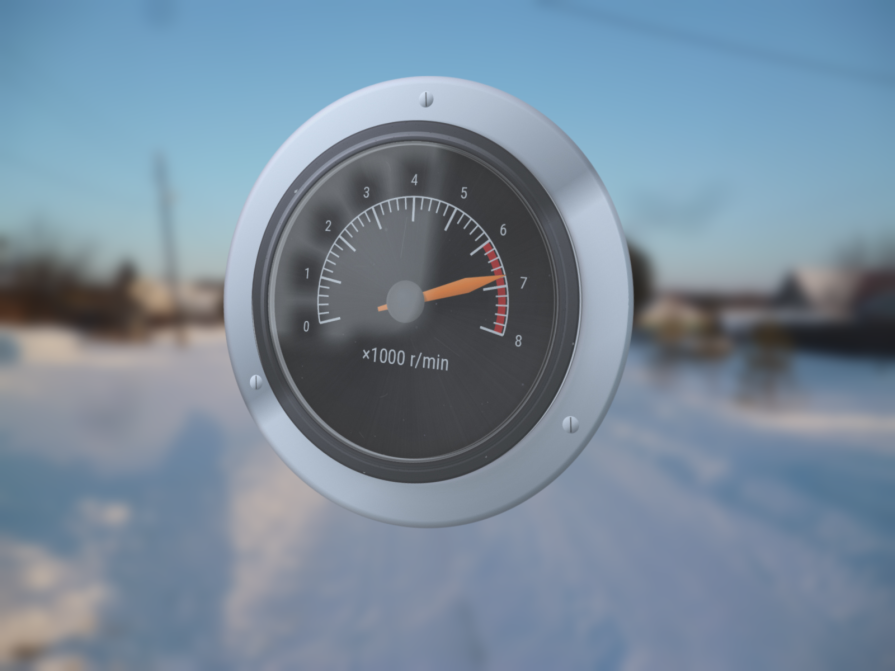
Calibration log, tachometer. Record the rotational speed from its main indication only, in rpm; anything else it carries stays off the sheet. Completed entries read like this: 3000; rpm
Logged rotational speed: 6800; rpm
